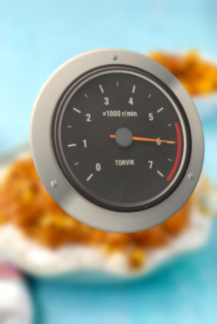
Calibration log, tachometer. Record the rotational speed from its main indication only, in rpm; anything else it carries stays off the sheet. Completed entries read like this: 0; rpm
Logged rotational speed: 6000; rpm
